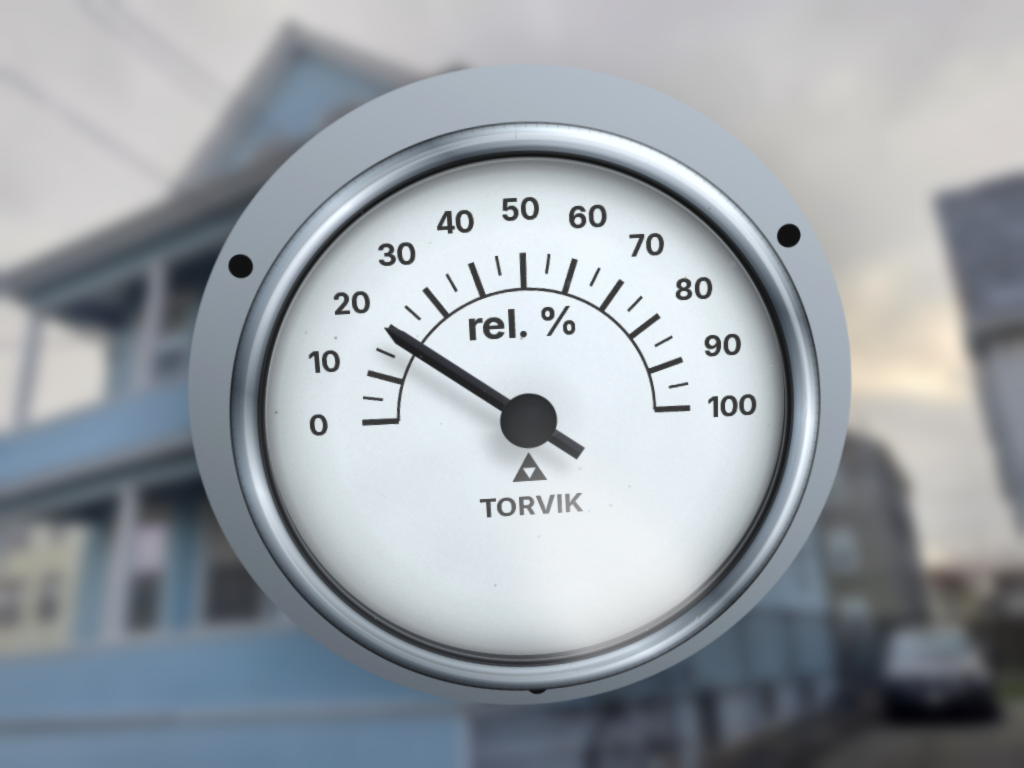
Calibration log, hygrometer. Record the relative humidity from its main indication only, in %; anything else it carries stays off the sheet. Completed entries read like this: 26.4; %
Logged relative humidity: 20; %
